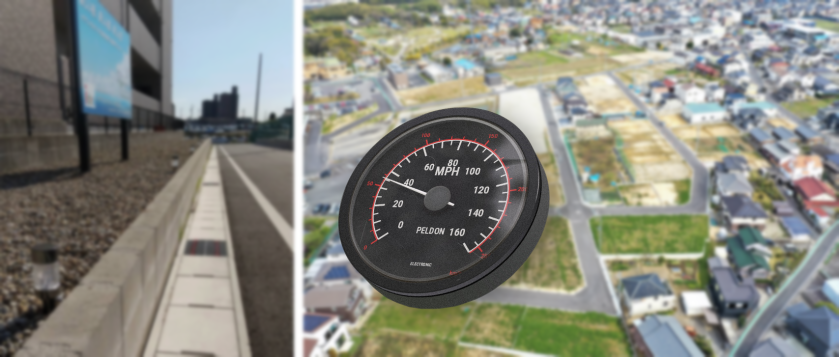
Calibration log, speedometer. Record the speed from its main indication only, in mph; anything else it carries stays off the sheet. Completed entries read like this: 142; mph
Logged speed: 35; mph
